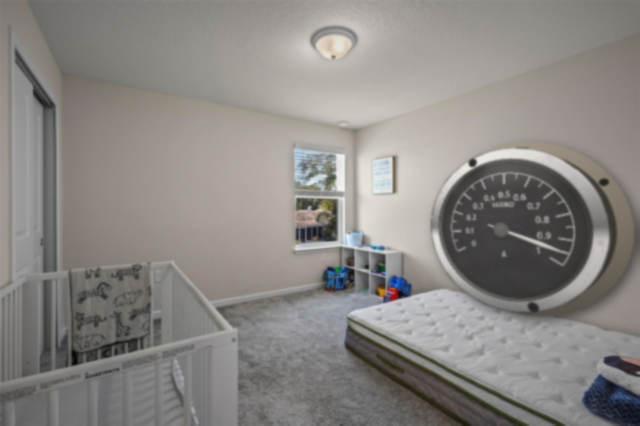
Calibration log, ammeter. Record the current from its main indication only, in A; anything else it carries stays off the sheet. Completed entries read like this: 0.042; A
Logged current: 0.95; A
